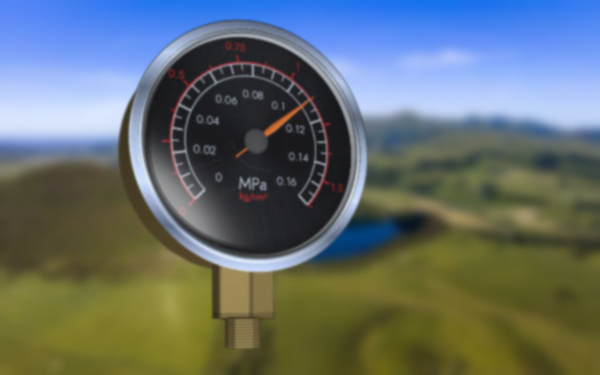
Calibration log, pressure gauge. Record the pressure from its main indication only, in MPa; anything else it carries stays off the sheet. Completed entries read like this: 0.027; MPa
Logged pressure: 0.11; MPa
